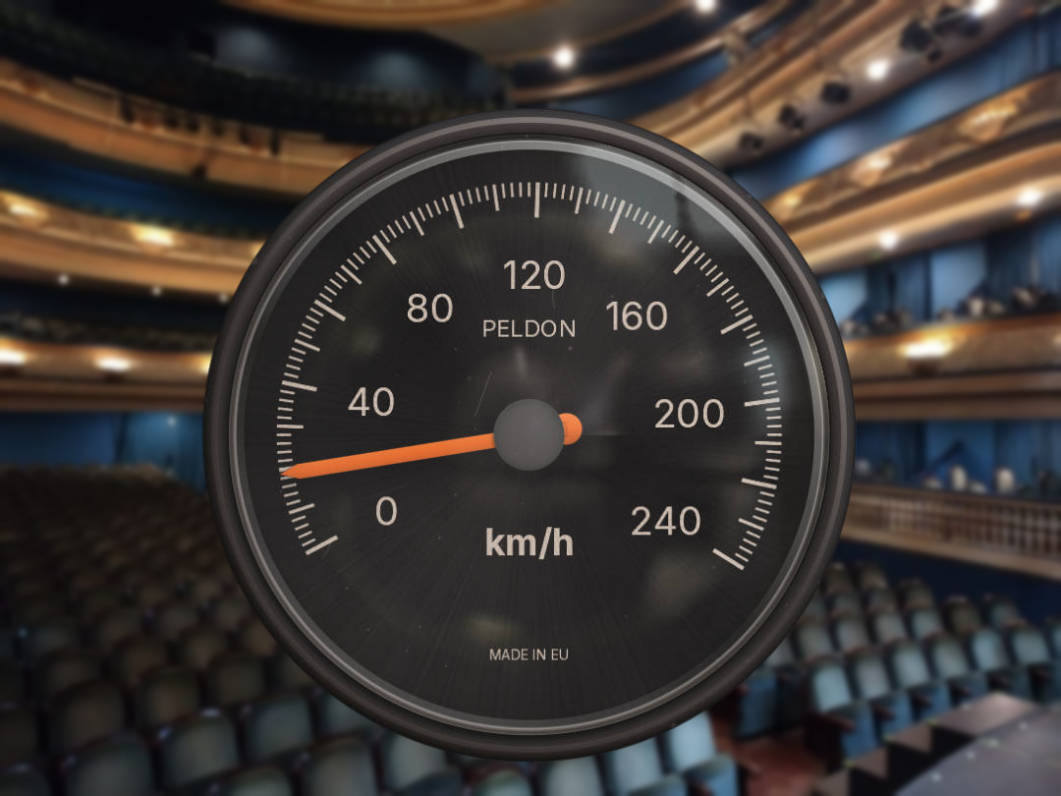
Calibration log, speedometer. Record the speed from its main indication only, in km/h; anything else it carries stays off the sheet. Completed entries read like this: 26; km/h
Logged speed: 19; km/h
